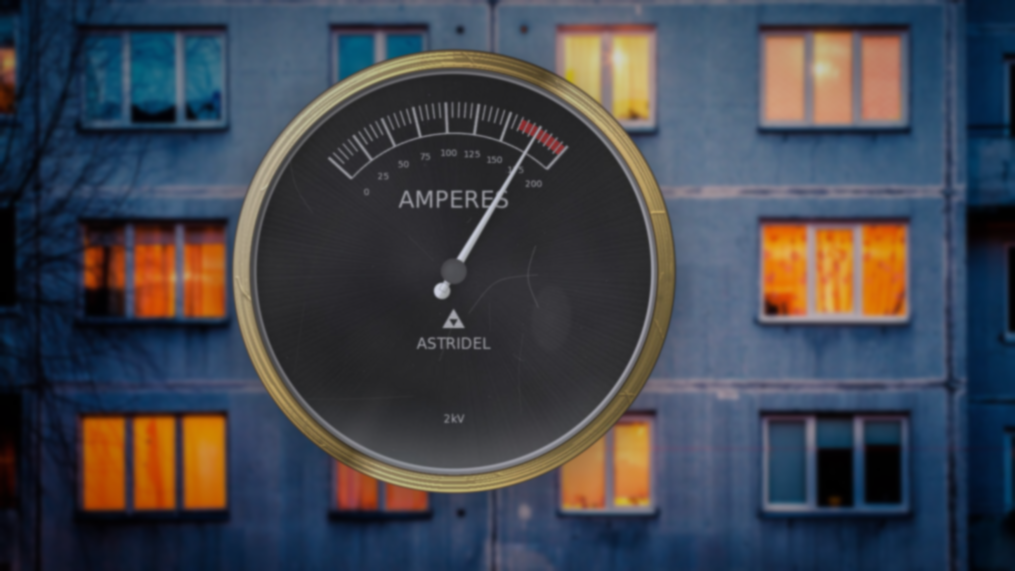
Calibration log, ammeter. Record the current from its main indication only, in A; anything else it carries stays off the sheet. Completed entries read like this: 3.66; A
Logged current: 175; A
